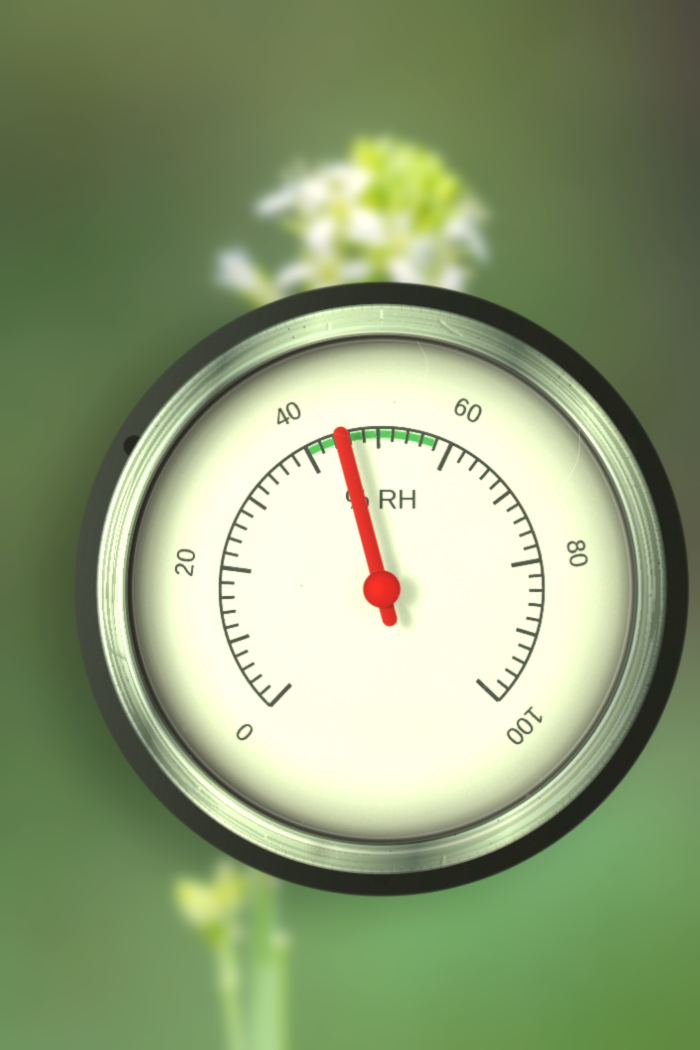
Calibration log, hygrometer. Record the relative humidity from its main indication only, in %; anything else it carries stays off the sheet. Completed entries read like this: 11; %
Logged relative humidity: 45; %
